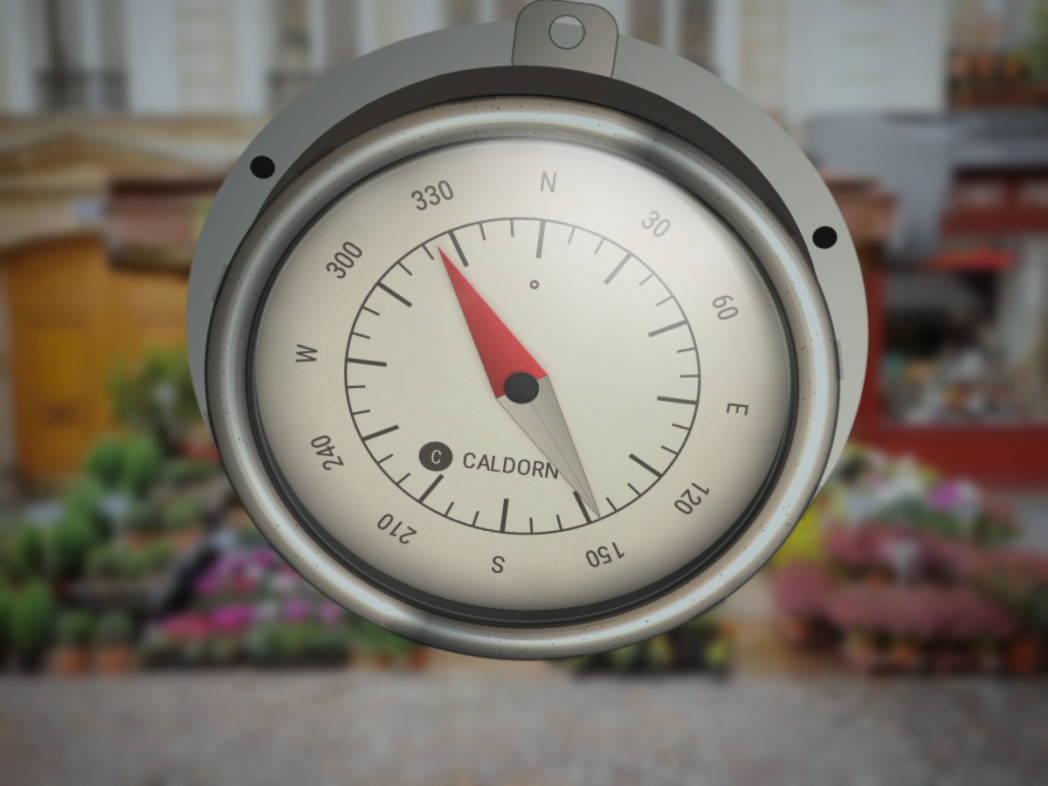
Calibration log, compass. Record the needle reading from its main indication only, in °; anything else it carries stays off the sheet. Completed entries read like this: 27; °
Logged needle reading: 325; °
